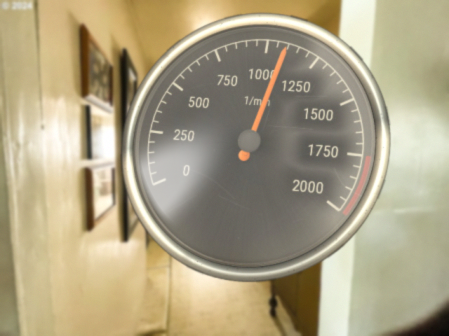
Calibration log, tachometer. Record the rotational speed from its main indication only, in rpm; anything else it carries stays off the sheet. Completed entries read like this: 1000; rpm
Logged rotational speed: 1100; rpm
